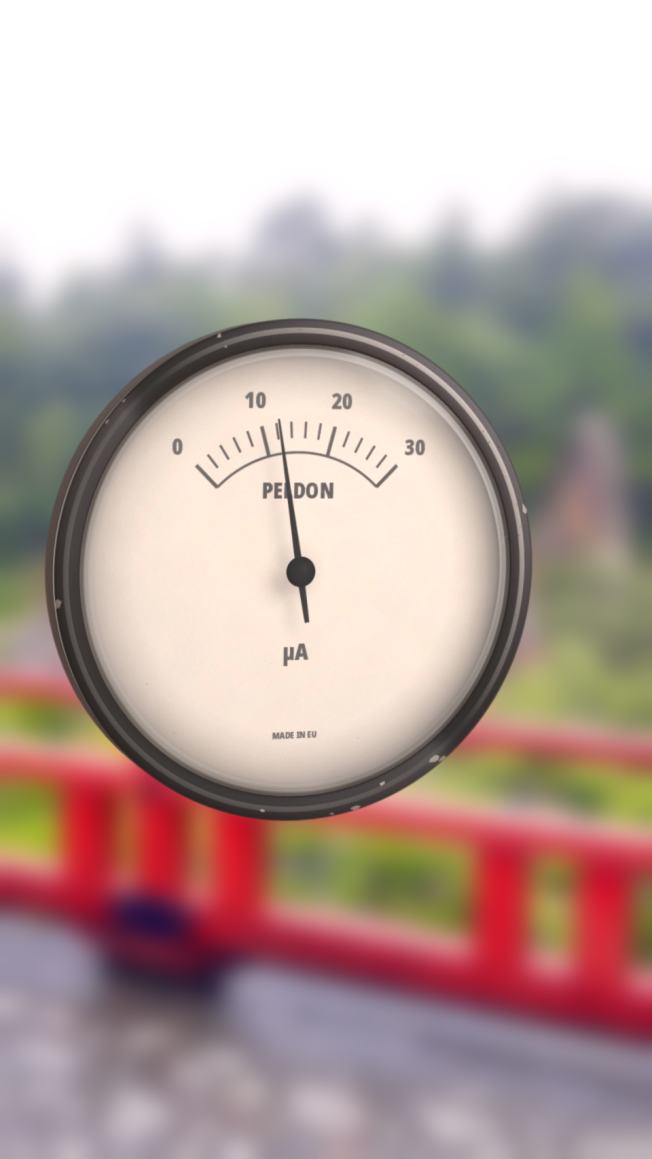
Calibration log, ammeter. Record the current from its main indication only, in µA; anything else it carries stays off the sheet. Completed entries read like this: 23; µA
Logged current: 12; µA
